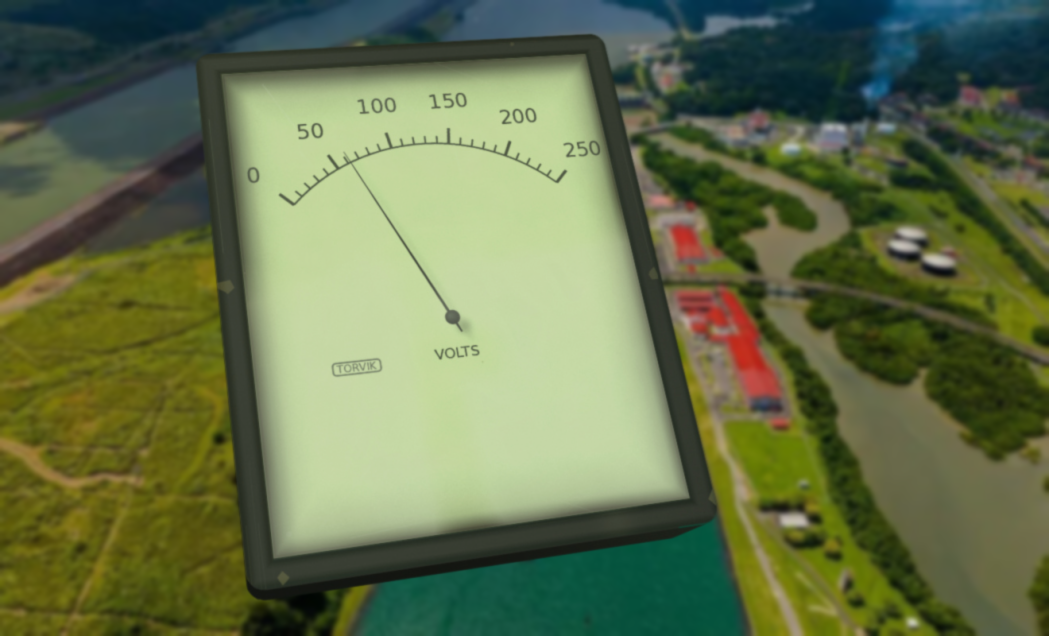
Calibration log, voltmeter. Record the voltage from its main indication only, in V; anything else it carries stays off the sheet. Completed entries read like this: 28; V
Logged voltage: 60; V
